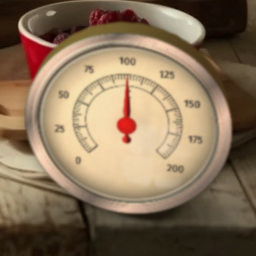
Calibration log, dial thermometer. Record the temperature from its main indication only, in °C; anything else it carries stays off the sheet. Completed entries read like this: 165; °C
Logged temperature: 100; °C
